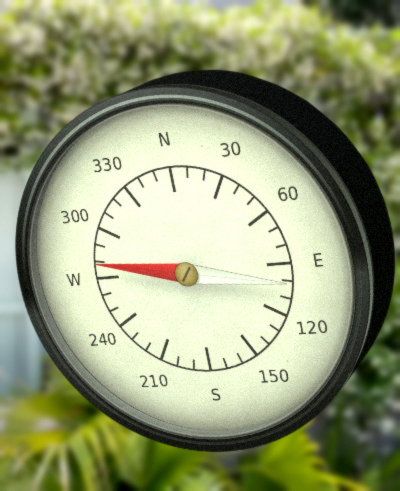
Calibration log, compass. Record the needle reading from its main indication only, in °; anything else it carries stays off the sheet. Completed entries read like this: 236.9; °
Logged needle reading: 280; °
